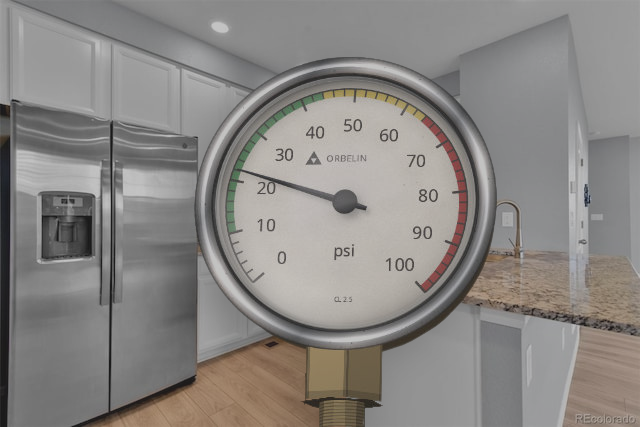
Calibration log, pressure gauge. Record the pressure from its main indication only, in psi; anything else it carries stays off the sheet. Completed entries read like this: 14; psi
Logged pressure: 22; psi
